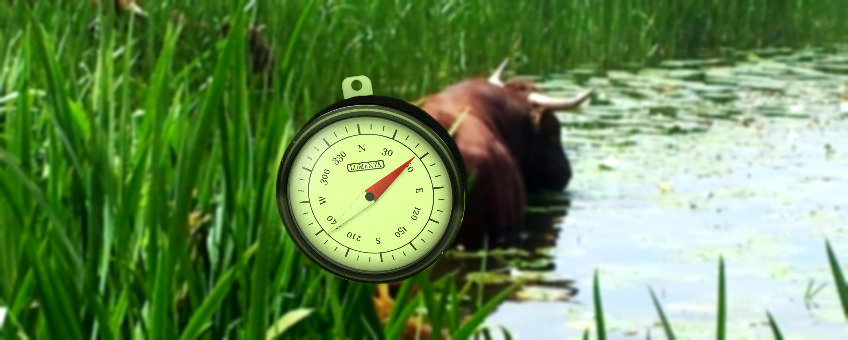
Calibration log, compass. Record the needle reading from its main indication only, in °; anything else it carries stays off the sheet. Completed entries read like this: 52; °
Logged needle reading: 55; °
